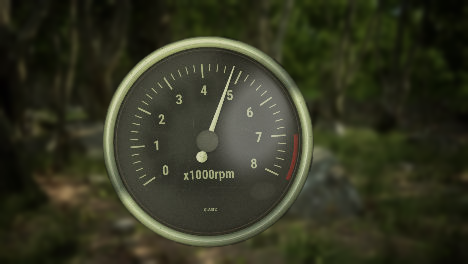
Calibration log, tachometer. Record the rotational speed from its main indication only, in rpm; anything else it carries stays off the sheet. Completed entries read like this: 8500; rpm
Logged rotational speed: 4800; rpm
